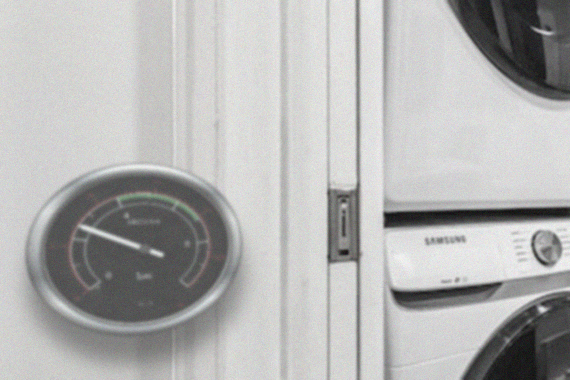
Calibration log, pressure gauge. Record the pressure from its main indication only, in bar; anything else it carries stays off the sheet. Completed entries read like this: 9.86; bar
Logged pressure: 2.5; bar
